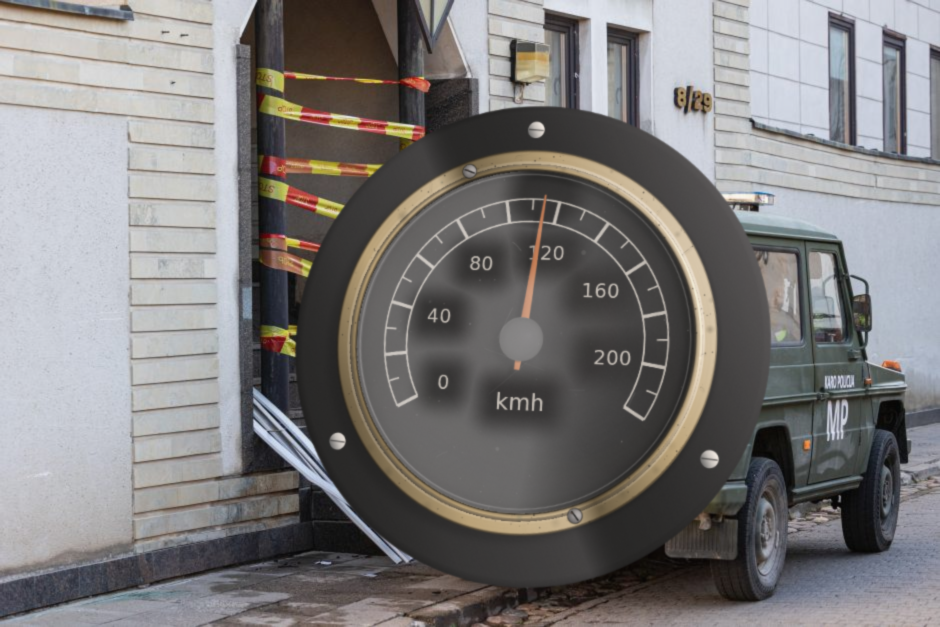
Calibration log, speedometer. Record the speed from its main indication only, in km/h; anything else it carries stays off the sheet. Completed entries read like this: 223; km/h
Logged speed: 115; km/h
